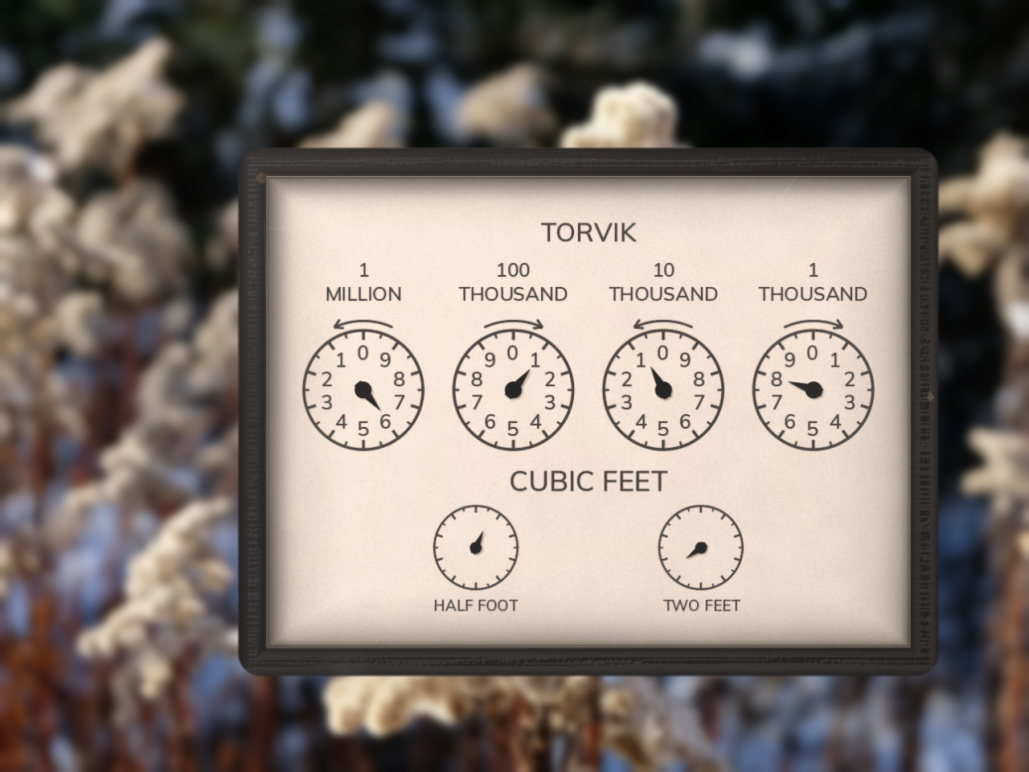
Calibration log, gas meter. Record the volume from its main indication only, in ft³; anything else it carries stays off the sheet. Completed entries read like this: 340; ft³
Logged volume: 610800; ft³
